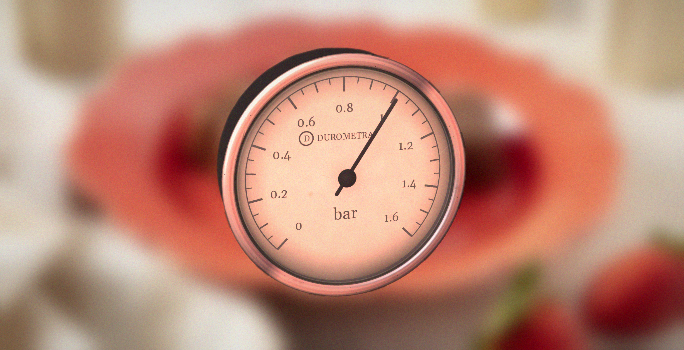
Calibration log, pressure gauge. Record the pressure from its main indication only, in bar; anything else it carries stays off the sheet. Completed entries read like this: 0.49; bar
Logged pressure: 1; bar
